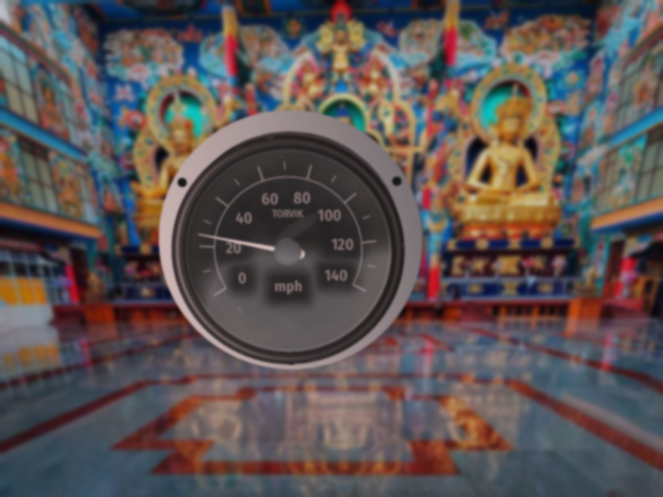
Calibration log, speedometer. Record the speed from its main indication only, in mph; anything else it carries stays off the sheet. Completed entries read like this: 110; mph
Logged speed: 25; mph
